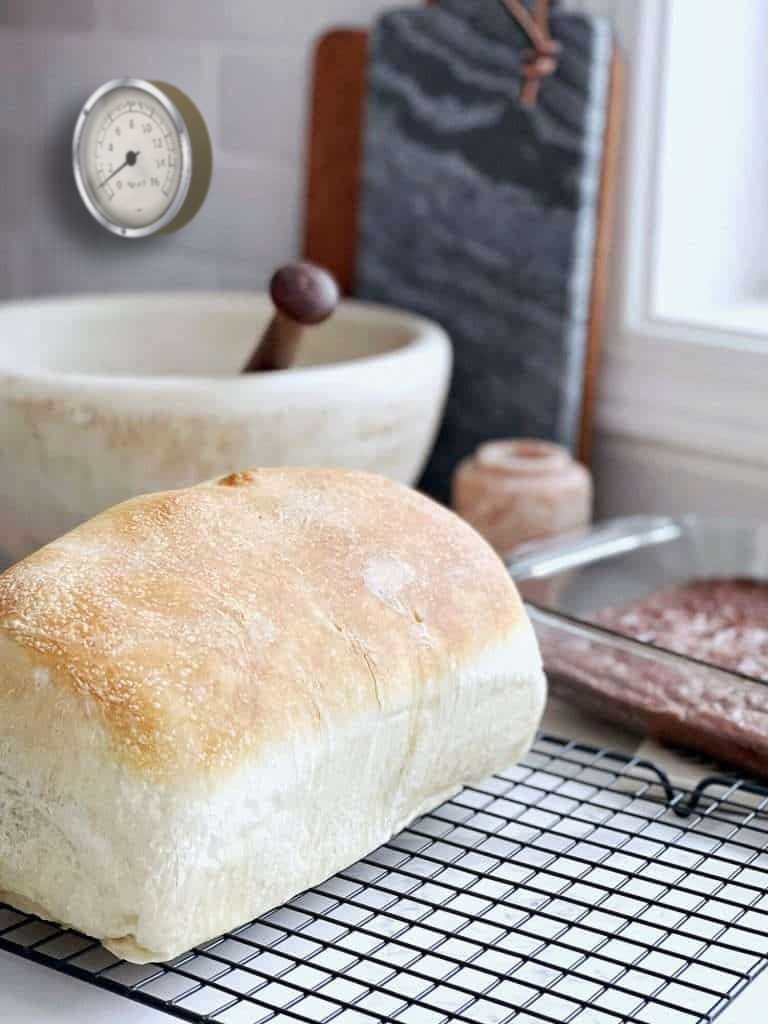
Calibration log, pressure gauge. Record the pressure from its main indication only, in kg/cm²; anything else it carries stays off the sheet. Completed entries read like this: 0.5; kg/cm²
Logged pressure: 1; kg/cm²
